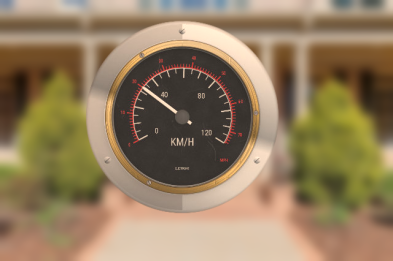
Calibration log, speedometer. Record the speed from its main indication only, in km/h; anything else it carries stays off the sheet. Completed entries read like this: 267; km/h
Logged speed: 32.5; km/h
